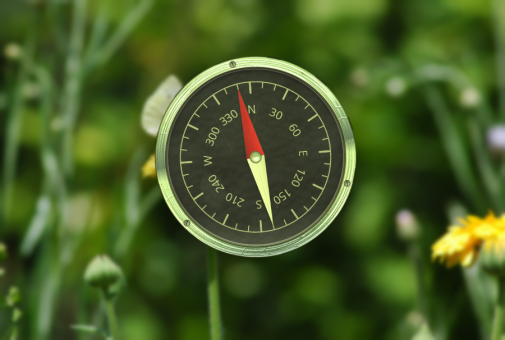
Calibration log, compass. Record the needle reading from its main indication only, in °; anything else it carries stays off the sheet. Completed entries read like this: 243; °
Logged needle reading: 350; °
